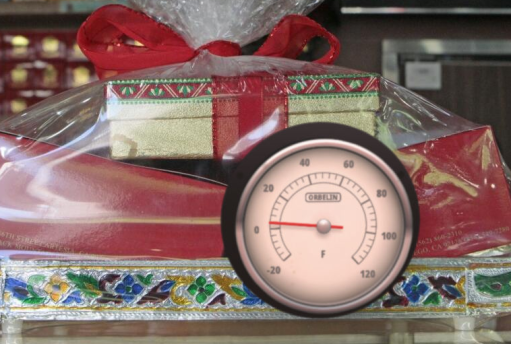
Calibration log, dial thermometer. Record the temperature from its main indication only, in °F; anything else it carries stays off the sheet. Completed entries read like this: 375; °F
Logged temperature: 4; °F
